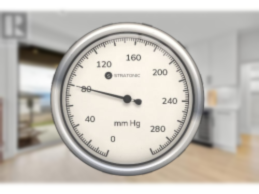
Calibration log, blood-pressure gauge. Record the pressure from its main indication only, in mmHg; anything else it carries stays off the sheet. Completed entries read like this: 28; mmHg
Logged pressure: 80; mmHg
